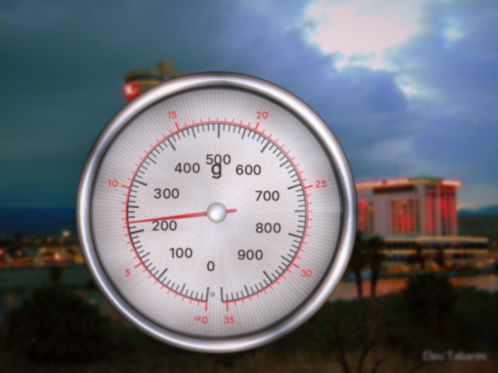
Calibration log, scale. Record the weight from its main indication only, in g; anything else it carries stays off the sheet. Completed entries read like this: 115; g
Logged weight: 220; g
